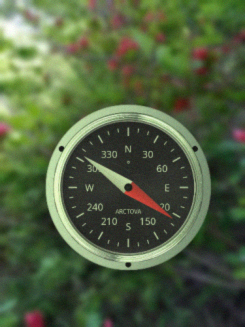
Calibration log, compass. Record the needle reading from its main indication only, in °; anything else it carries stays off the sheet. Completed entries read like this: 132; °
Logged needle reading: 125; °
